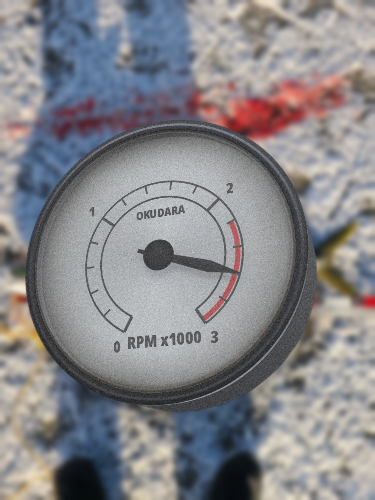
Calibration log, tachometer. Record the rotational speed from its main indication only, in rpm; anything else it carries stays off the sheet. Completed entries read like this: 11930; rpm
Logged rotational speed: 2600; rpm
